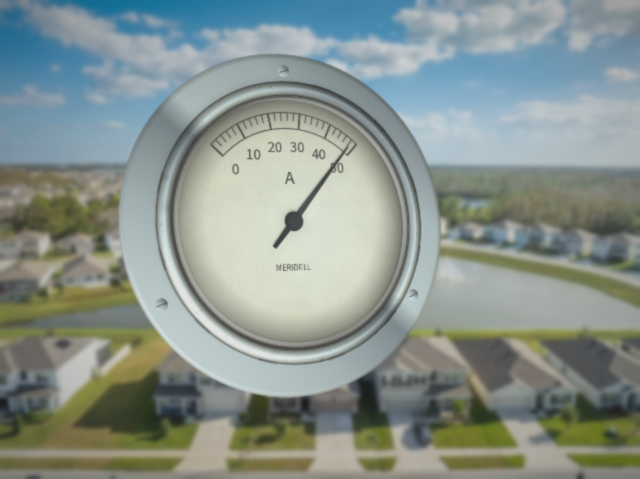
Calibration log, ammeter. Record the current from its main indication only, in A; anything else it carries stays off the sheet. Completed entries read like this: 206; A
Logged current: 48; A
